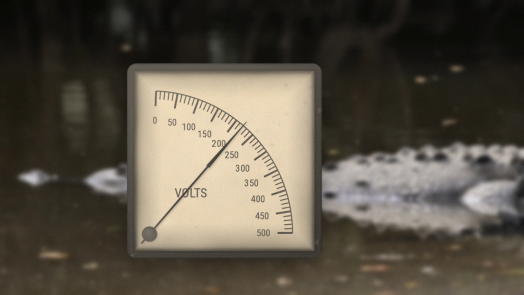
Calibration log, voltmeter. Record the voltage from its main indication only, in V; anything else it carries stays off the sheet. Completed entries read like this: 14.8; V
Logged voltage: 220; V
